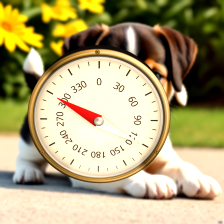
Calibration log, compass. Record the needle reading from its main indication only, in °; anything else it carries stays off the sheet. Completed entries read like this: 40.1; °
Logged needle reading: 300; °
